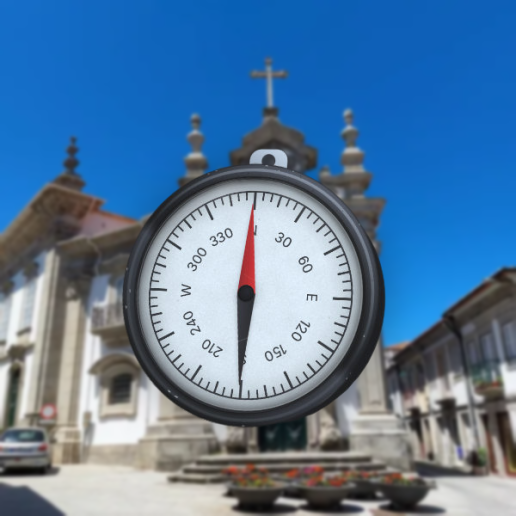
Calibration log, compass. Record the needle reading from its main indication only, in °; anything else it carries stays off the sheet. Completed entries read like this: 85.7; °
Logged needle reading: 0; °
